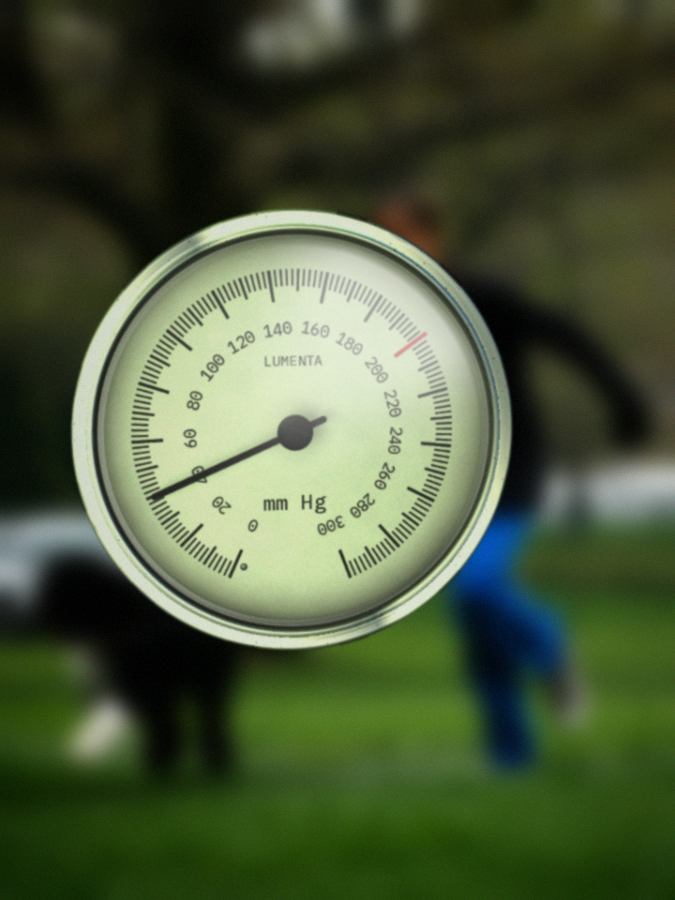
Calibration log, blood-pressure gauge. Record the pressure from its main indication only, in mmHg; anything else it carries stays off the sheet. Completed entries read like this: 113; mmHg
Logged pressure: 40; mmHg
